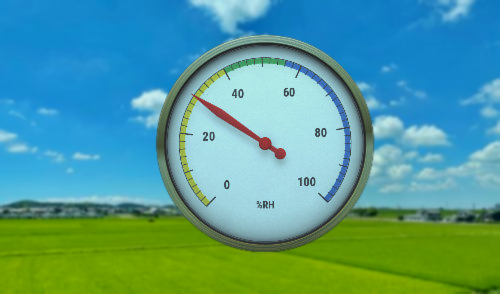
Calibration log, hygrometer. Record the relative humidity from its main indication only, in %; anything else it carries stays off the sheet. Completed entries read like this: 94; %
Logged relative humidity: 30; %
